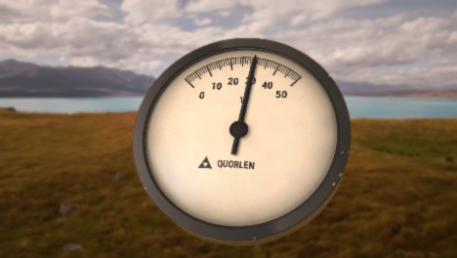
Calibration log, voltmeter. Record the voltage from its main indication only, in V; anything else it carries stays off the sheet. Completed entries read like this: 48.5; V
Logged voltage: 30; V
